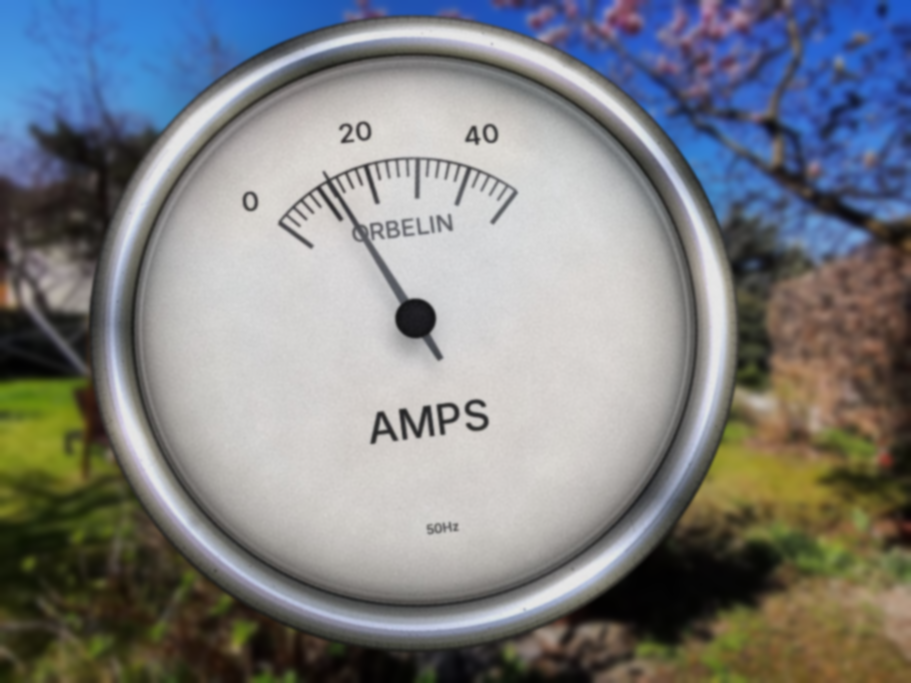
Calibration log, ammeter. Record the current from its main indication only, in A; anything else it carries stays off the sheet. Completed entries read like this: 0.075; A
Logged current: 12; A
